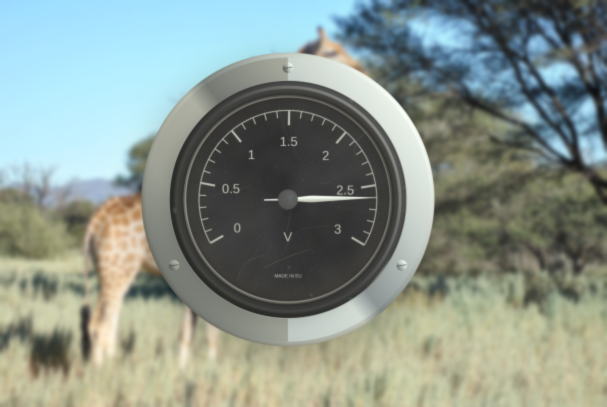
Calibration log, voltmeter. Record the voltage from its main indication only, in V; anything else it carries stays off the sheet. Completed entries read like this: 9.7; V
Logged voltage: 2.6; V
